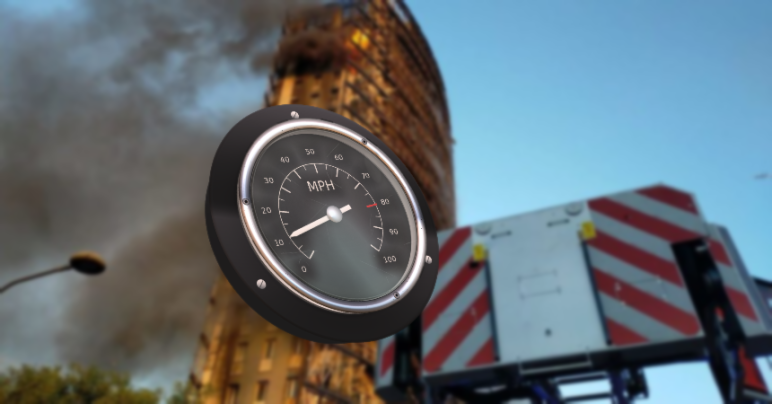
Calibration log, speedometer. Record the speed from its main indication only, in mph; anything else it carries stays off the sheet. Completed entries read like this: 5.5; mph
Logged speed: 10; mph
